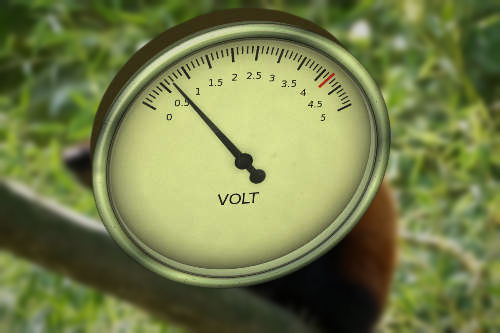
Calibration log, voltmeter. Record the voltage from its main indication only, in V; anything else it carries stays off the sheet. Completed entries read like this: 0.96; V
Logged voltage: 0.7; V
